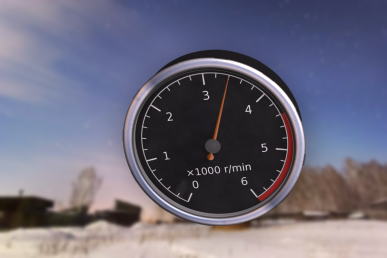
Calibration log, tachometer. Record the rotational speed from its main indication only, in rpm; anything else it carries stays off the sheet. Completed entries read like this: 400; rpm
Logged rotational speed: 3400; rpm
